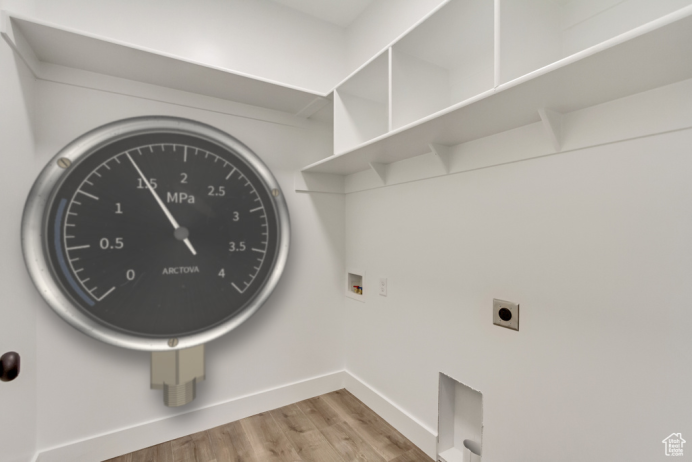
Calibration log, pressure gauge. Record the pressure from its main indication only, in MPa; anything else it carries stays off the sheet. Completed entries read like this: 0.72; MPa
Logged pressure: 1.5; MPa
